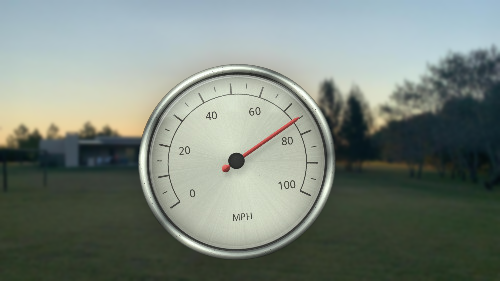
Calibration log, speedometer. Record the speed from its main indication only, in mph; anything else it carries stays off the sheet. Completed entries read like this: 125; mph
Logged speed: 75; mph
